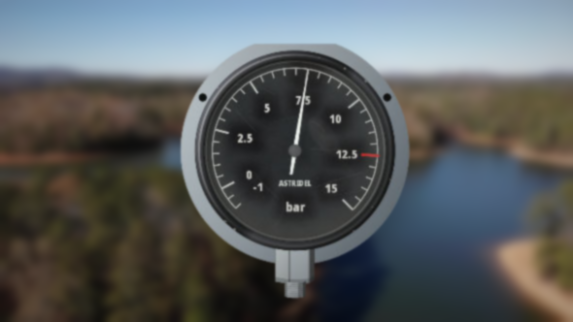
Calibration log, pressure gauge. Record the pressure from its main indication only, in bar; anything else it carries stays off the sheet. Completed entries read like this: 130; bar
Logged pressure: 7.5; bar
